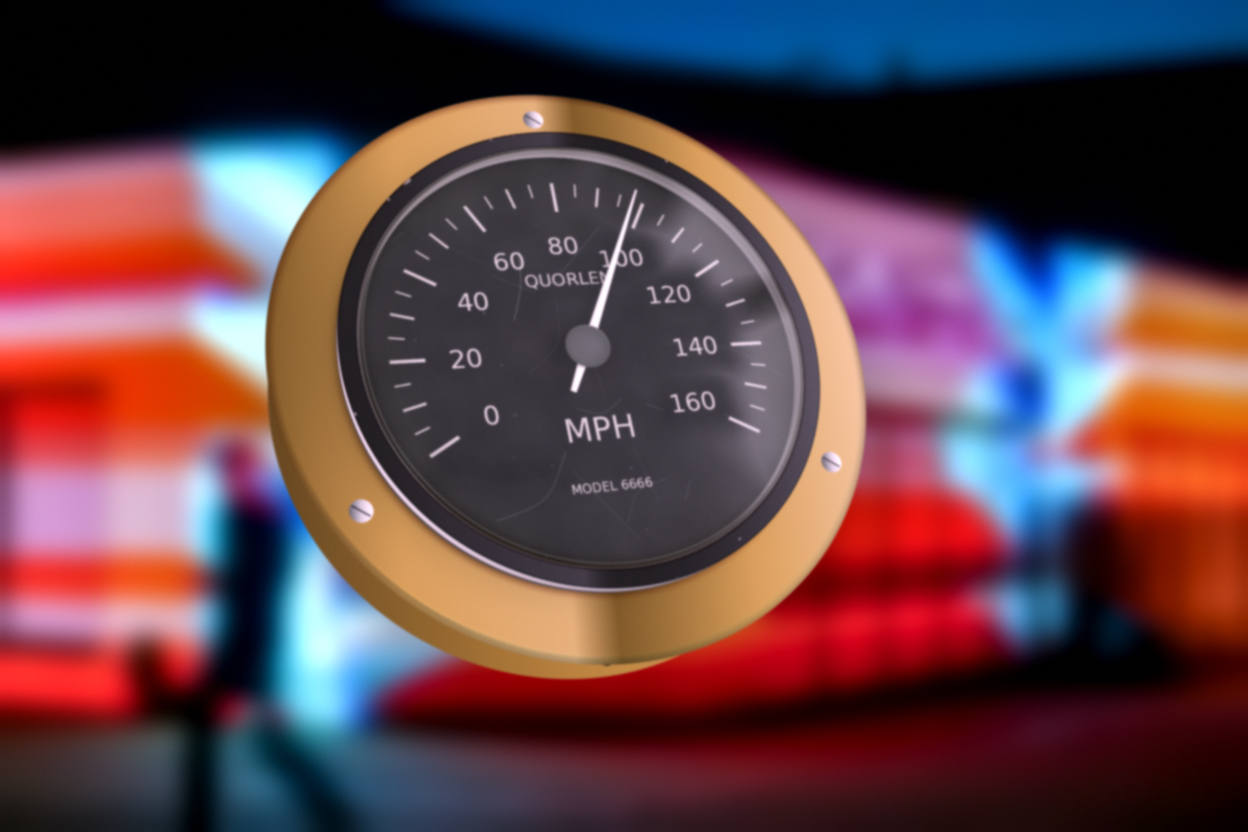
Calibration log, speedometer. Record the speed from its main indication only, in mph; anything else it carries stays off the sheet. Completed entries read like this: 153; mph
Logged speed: 97.5; mph
